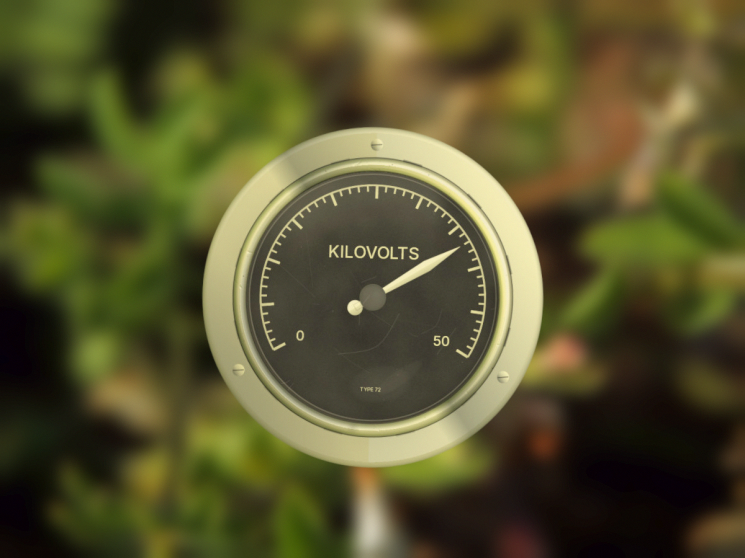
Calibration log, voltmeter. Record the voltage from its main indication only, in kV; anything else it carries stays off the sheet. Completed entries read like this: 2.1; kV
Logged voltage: 37; kV
